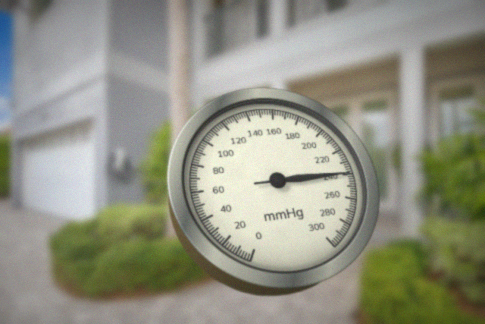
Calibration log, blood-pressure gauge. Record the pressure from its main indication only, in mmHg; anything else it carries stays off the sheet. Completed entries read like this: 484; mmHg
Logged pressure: 240; mmHg
